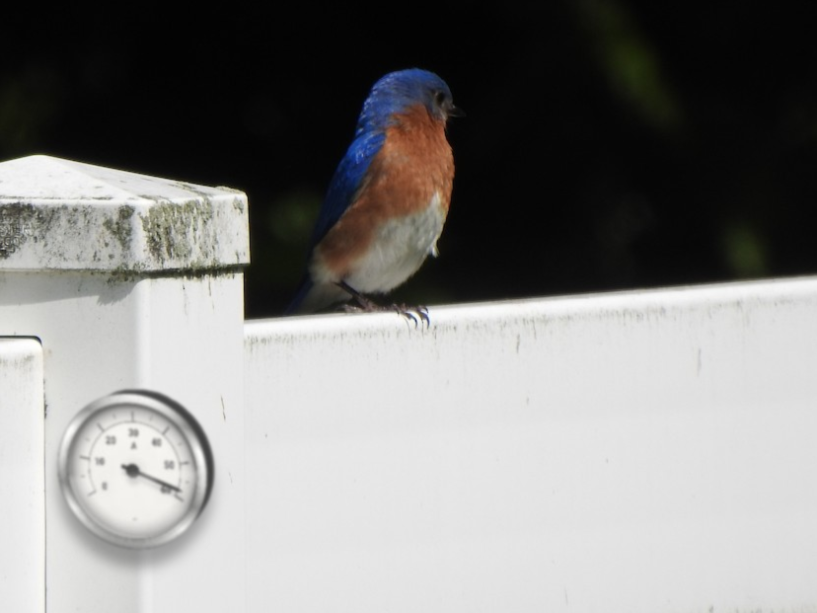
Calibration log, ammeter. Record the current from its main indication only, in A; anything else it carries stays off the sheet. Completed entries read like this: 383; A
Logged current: 57.5; A
